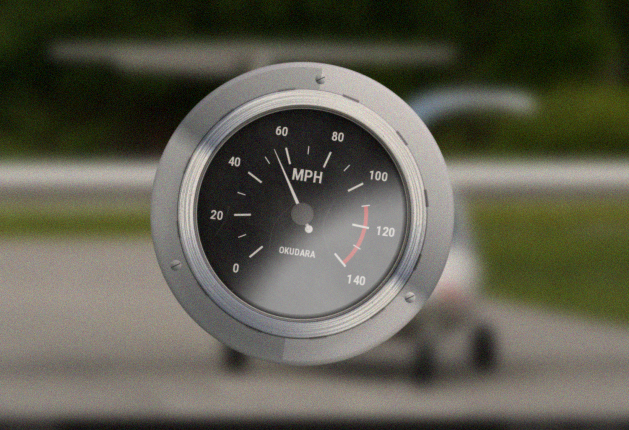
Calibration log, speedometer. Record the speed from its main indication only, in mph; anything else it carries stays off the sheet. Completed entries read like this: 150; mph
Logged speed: 55; mph
